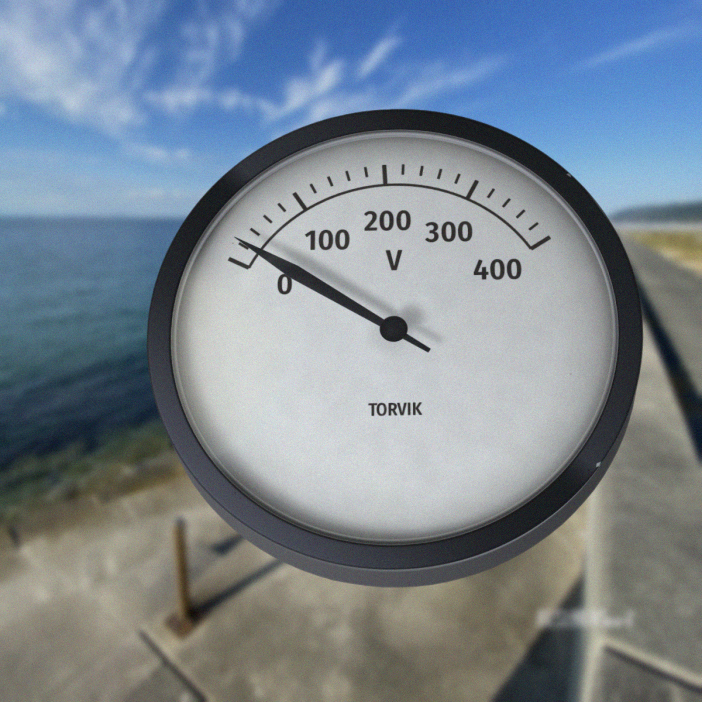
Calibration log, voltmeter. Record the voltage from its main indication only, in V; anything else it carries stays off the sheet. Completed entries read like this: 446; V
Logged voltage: 20; V
